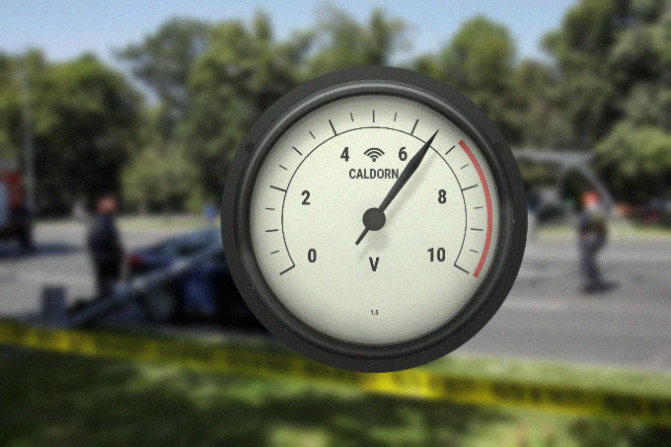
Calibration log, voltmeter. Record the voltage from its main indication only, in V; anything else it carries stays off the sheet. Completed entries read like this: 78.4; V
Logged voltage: 6.5; V
